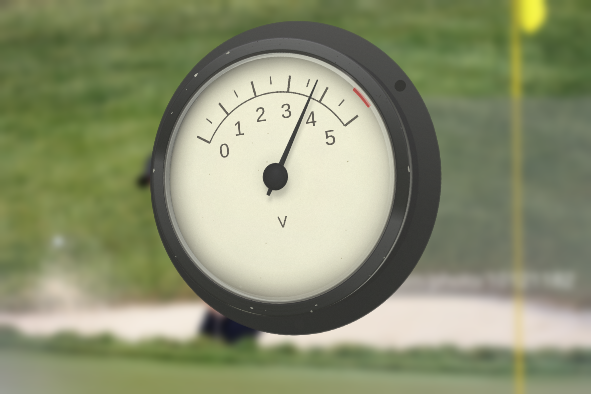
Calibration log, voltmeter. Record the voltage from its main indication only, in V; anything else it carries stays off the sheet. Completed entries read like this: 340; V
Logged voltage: 3.75; V
